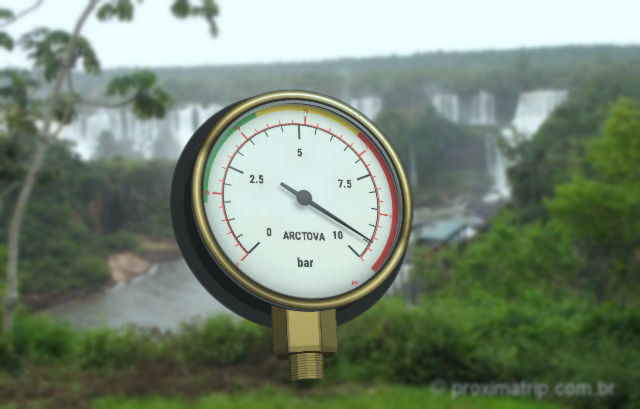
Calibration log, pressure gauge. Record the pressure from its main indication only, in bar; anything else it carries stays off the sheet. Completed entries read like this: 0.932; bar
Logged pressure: 9.5; bar
